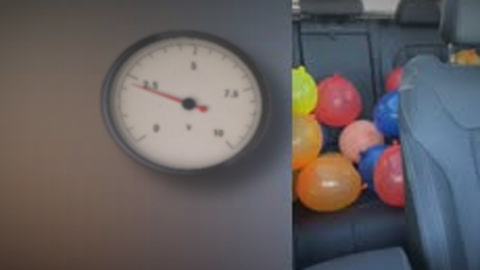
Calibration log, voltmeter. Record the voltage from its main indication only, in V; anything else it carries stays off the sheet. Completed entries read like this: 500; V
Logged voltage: 2.25; V
